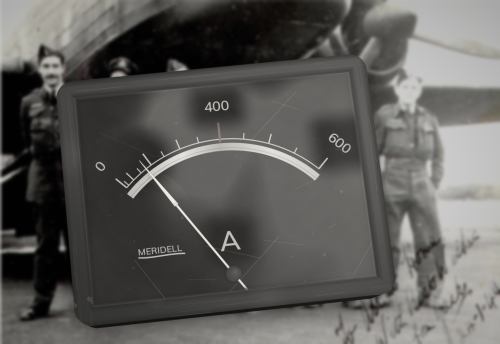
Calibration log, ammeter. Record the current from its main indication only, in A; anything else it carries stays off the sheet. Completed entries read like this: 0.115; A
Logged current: 175; A
